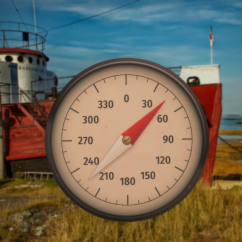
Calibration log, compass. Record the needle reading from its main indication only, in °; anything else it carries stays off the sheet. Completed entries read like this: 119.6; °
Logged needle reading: 45; °
